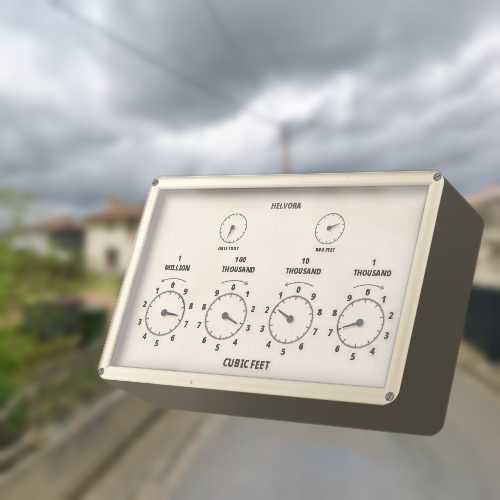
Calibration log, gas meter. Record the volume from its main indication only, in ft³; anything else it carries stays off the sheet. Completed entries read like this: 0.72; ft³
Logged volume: 731700; ft³
